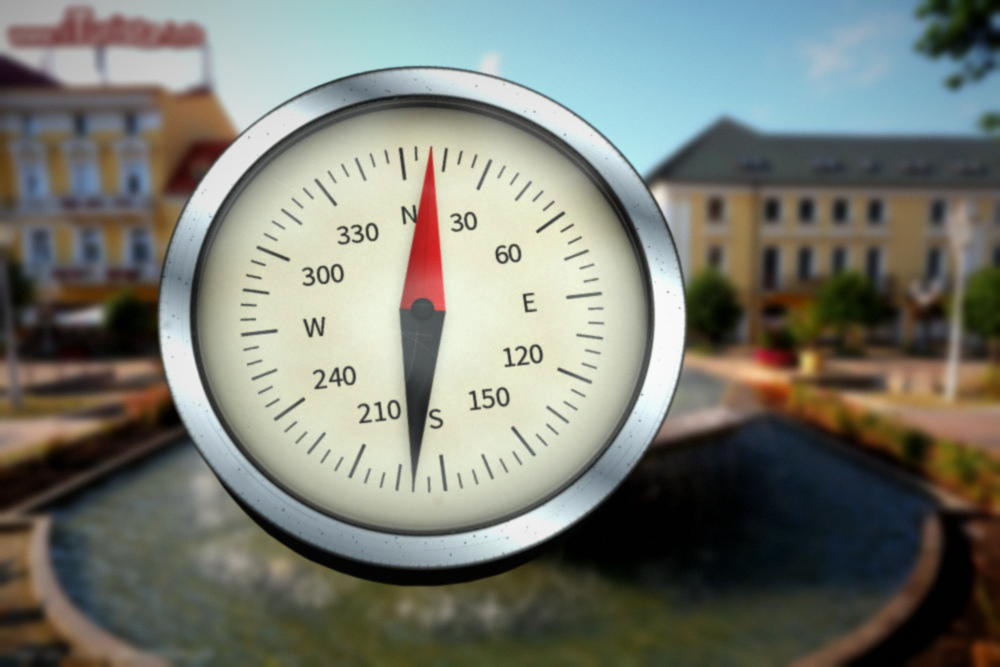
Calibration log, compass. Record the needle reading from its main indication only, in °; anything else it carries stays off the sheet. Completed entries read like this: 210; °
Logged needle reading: 10; °
